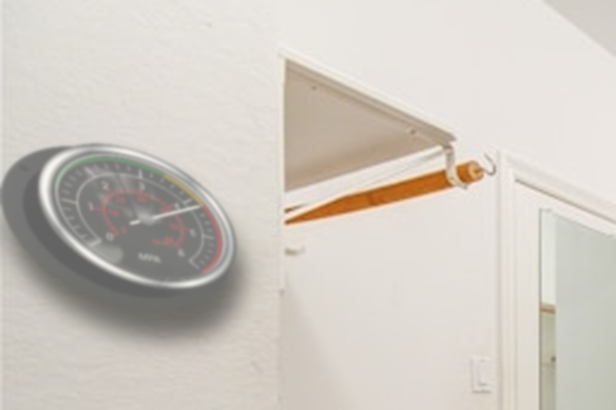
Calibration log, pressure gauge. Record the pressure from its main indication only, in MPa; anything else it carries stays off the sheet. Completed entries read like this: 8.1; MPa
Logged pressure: 4.2; MPa
